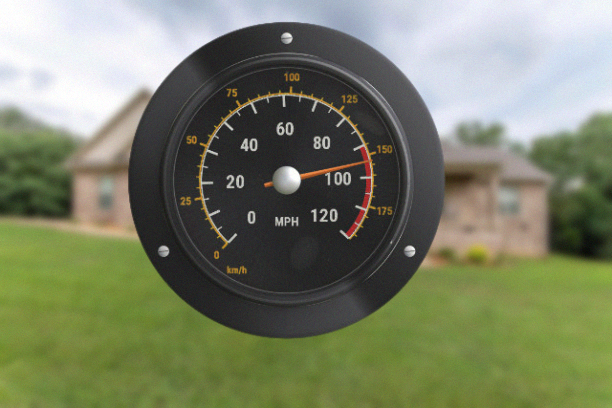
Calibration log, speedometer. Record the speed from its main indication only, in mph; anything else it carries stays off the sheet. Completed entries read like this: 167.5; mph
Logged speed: 95; mph
